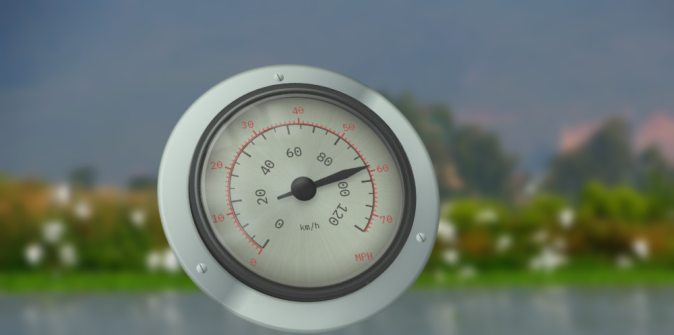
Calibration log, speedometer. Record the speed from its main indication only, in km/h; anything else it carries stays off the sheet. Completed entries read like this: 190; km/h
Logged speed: 95; km/h
